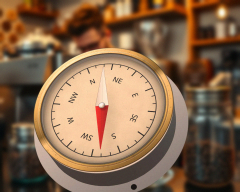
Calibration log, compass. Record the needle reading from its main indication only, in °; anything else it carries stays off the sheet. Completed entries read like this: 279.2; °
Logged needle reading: 200; °
